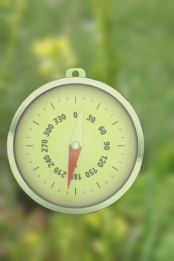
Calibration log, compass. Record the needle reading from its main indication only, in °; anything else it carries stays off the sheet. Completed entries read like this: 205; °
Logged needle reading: 190; °
